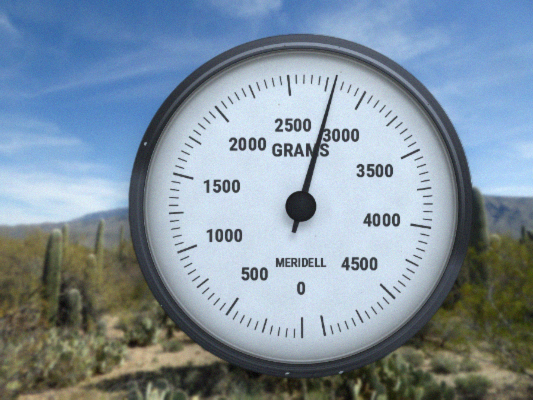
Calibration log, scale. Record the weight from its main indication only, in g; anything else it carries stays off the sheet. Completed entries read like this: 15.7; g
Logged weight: 2800; g
